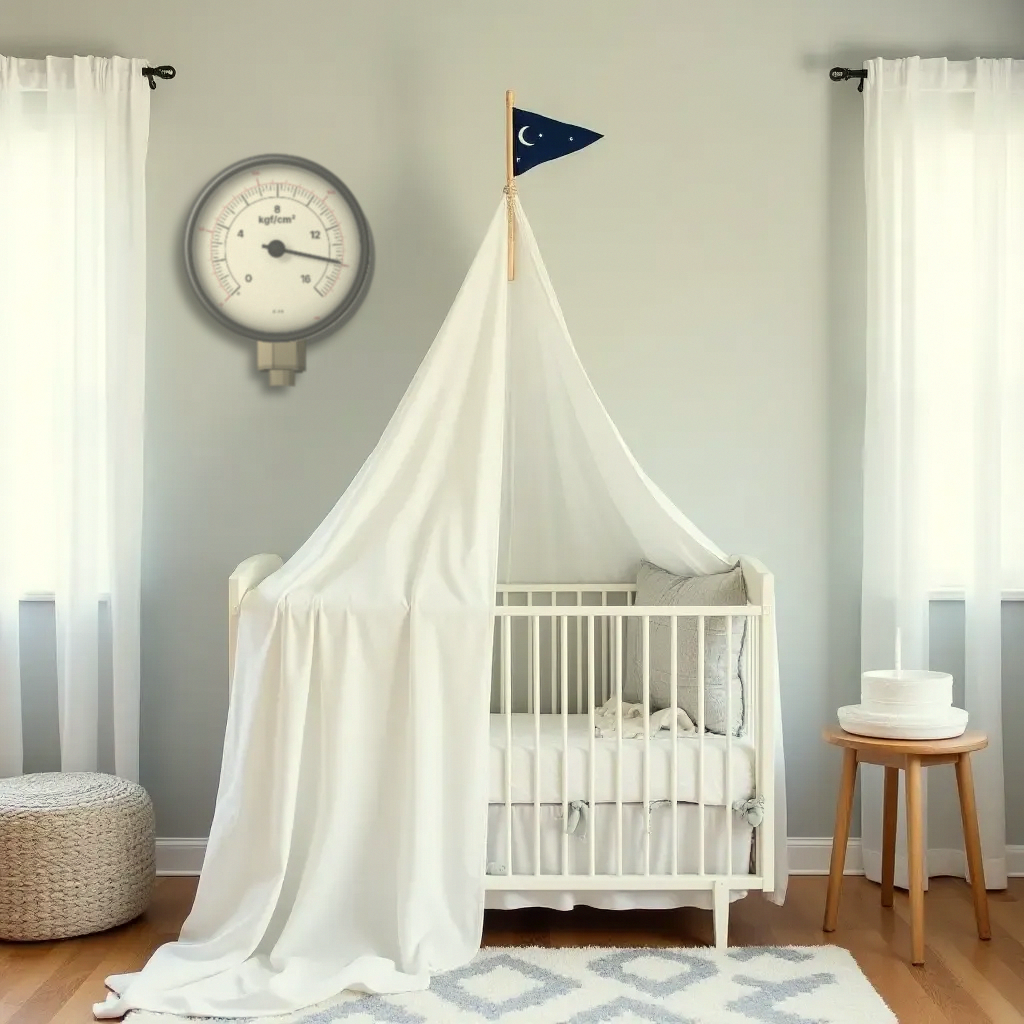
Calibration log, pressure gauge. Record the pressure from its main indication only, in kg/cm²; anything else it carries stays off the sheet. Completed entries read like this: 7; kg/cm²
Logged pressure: 14; kg/cm²
